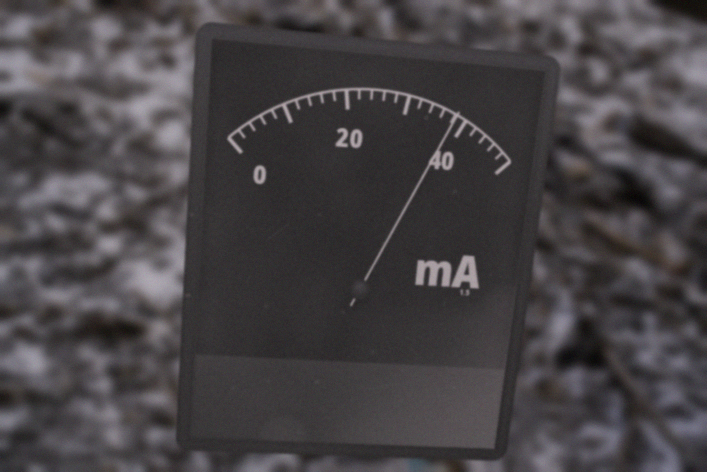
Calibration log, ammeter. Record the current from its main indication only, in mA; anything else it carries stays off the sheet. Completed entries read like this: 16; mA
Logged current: 38; mA
